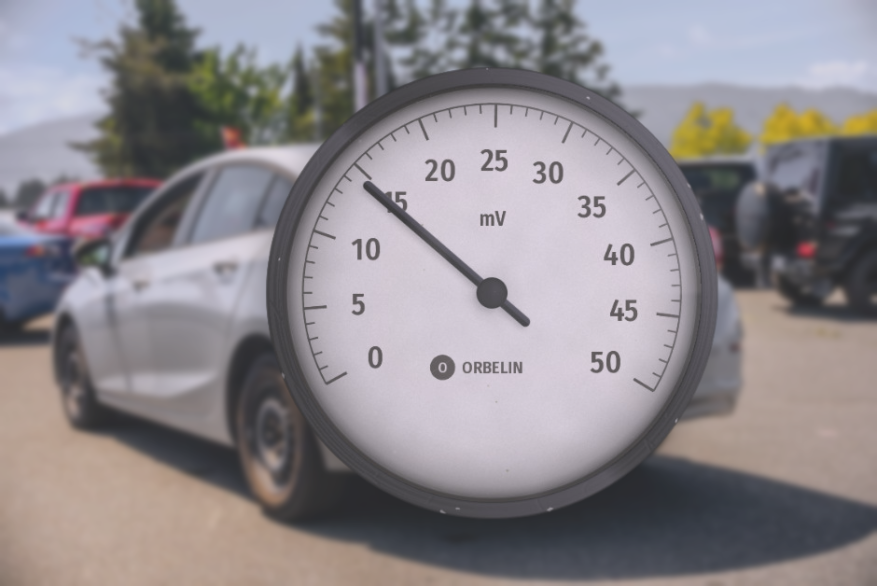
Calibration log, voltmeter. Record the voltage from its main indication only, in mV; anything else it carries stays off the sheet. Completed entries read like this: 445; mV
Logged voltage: 14.5; mV
